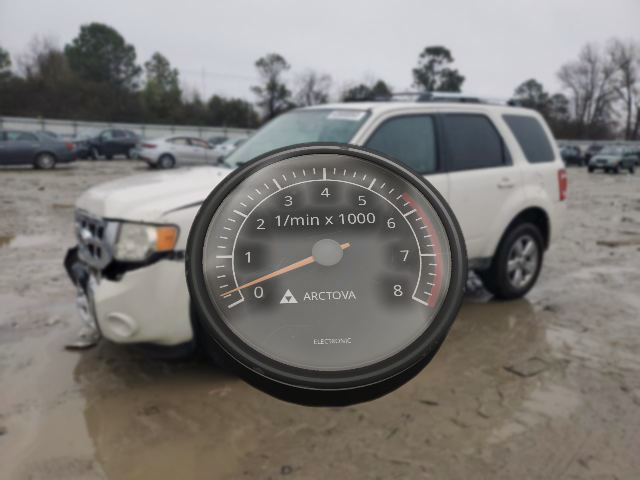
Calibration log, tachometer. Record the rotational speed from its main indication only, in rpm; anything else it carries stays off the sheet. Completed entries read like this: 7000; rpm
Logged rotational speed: 200; rpm
